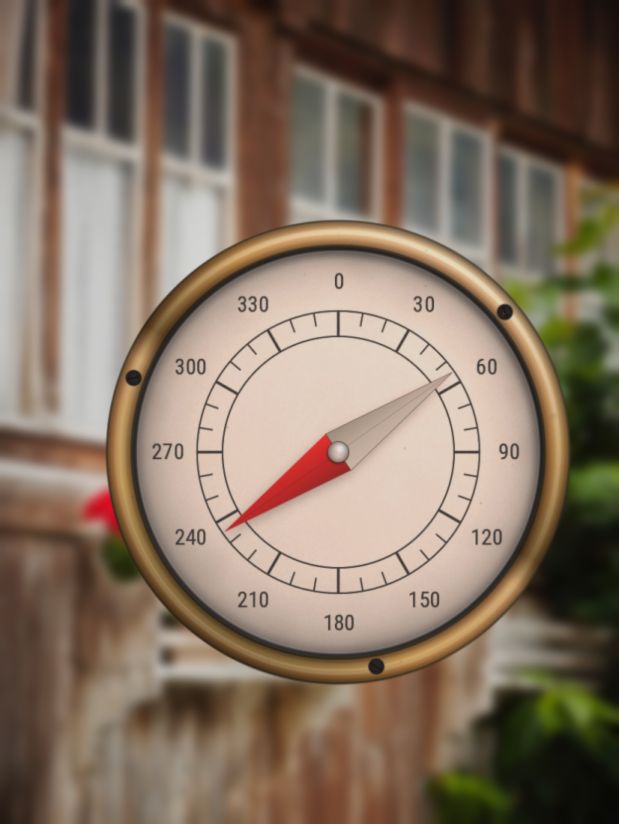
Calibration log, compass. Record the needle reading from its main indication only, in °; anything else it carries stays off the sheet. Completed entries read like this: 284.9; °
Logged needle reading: 235; °
